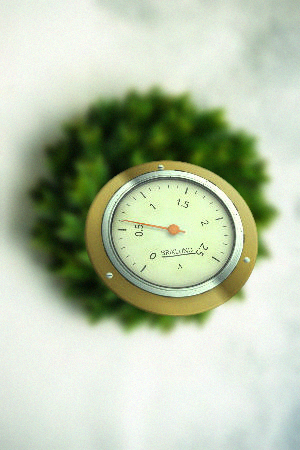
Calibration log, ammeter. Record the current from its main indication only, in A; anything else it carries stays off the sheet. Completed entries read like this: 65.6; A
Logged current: 0.6; A
